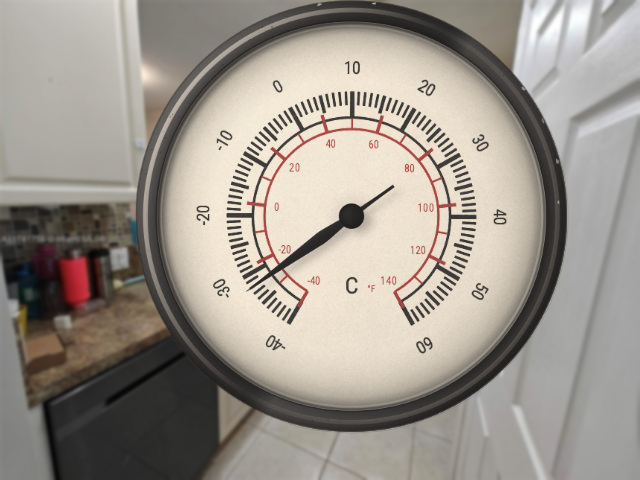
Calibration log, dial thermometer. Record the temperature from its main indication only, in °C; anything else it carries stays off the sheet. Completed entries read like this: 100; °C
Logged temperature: -32; °C
